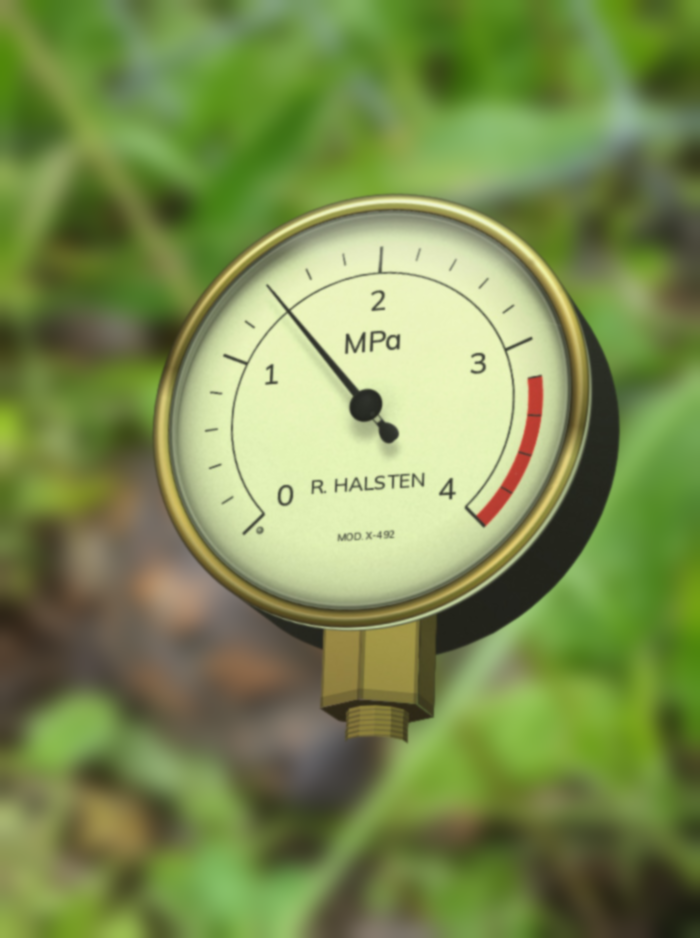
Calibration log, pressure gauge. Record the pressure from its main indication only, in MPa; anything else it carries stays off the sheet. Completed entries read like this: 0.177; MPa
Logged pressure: 1.4; MPa
